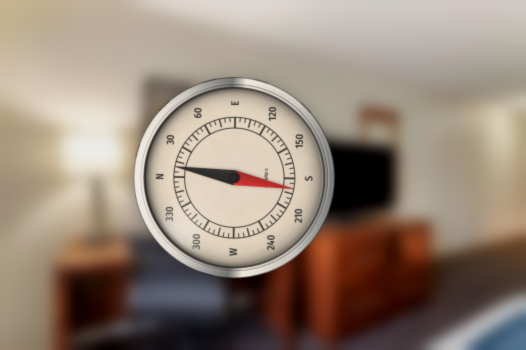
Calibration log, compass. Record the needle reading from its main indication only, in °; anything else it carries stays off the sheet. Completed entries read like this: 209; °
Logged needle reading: 190; °
